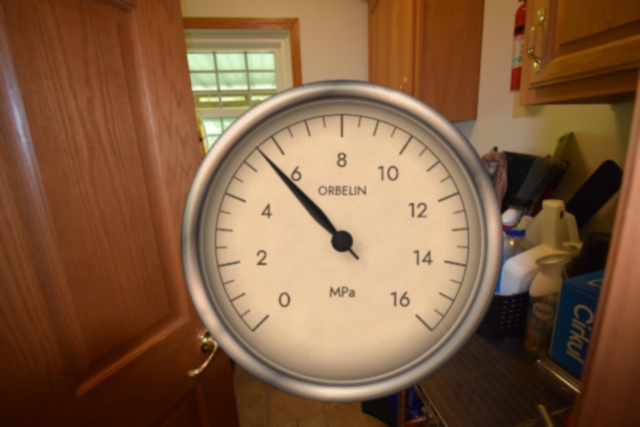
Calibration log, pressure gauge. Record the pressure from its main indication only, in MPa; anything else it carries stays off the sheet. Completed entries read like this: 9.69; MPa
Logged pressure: 5.5; MPa
